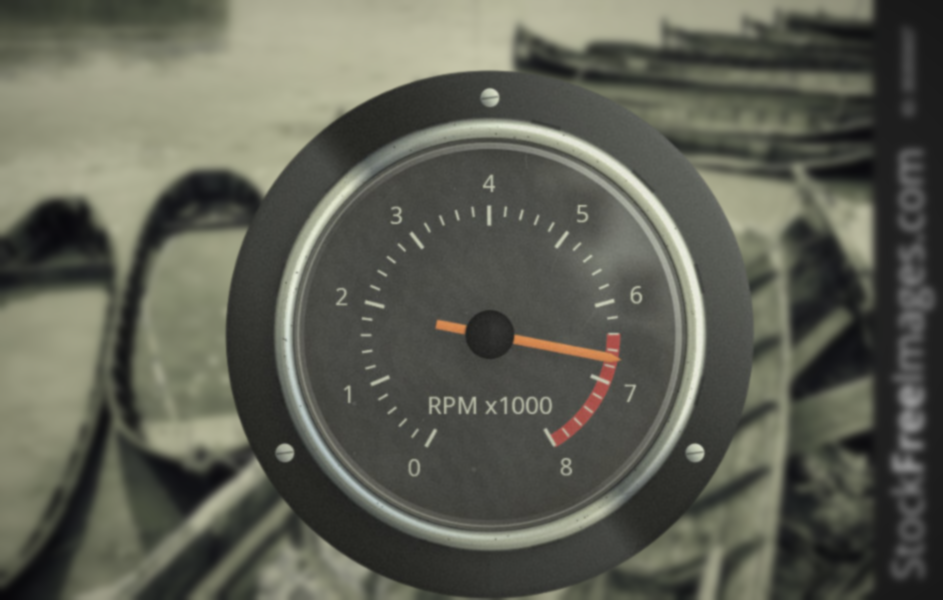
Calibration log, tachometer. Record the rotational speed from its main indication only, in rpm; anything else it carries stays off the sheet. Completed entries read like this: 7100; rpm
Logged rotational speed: 6700; rpm
